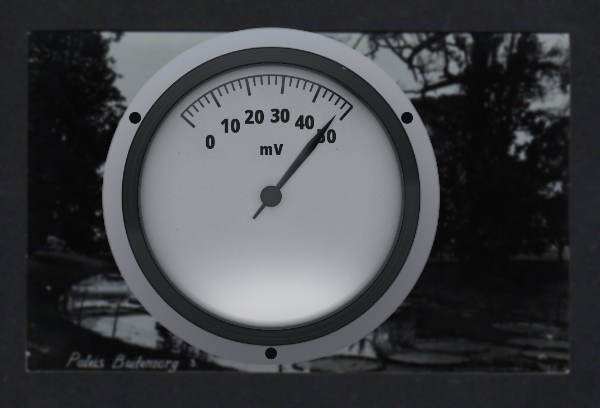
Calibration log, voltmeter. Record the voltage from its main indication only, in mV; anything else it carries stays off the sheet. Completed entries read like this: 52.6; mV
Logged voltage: 48; mV
